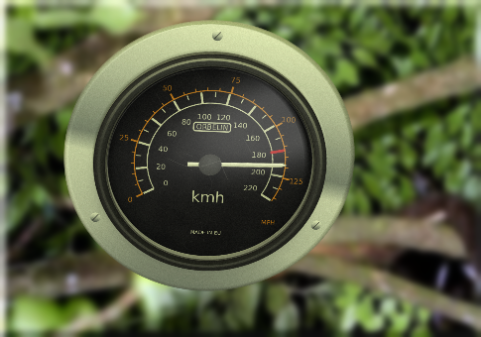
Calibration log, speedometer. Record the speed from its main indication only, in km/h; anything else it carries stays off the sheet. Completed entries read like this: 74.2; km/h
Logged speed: 190; km/h
